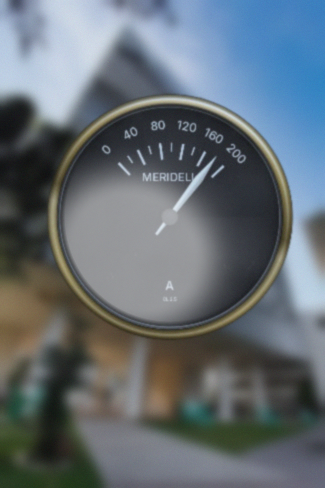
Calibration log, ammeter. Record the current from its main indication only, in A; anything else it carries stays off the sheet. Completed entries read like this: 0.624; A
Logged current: 180; A
